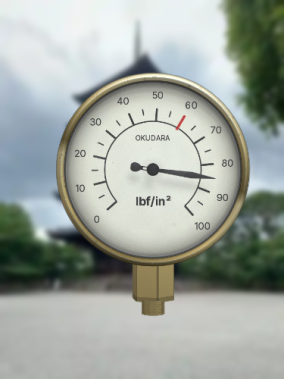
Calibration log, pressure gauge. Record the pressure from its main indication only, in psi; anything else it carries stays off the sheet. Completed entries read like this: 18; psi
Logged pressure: 85; psi
